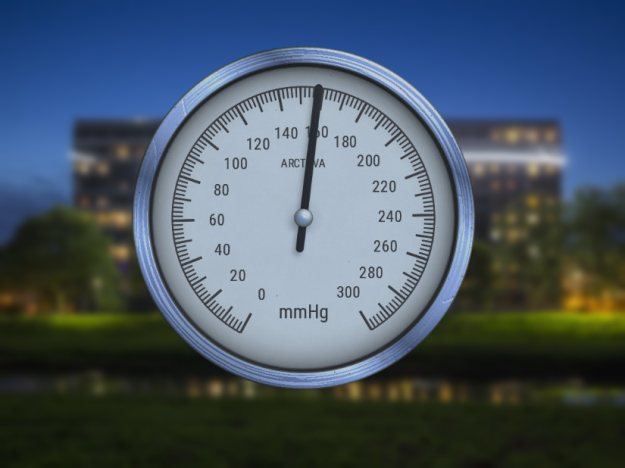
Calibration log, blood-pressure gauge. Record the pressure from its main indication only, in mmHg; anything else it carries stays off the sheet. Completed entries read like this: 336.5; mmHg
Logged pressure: 158; mmHg
